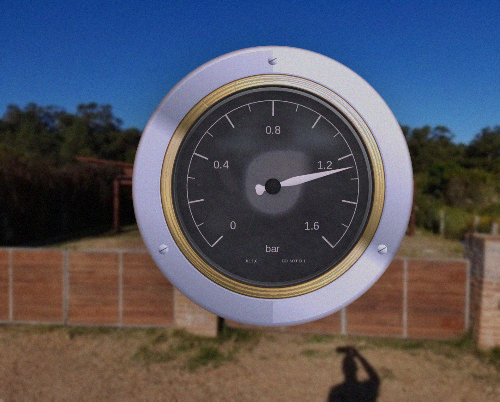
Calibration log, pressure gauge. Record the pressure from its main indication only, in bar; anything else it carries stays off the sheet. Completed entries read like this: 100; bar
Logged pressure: 1.25; bar
